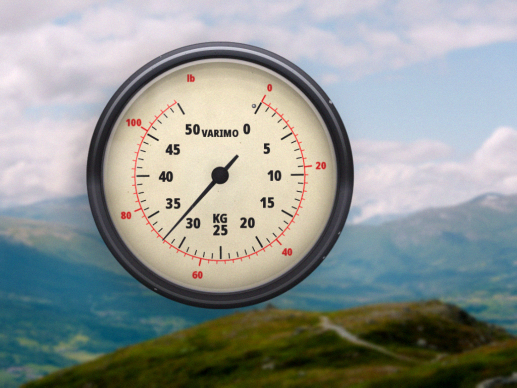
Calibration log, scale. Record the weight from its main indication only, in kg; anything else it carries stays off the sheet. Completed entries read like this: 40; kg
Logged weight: 32; kg
